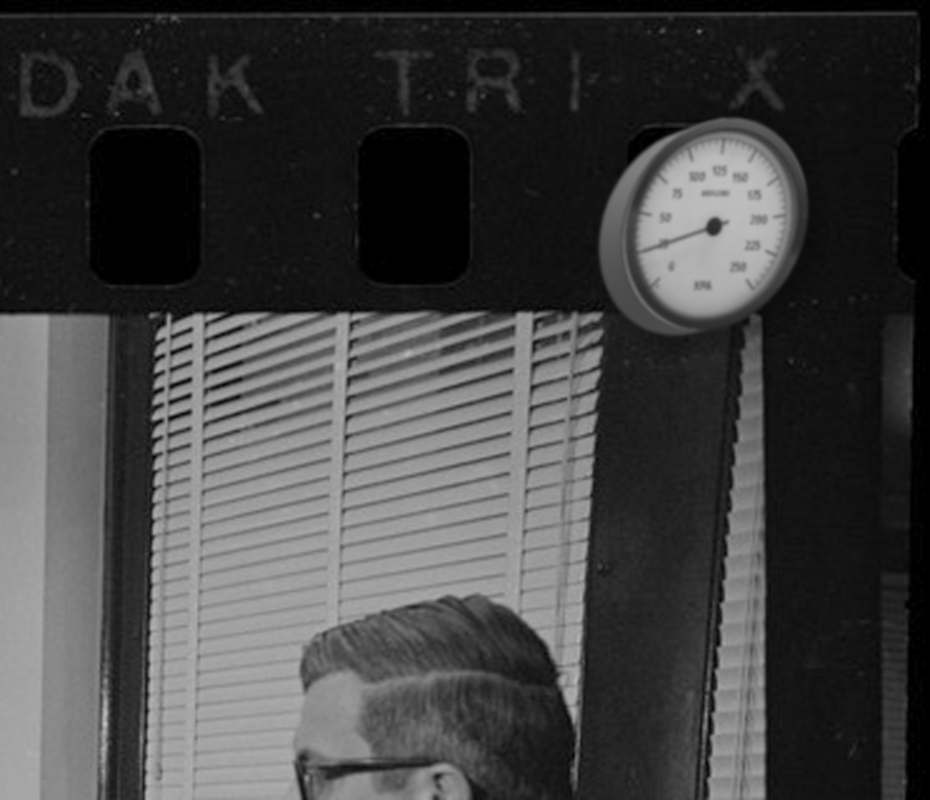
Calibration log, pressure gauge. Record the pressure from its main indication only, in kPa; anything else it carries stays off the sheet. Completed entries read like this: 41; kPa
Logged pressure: 25; kPa
